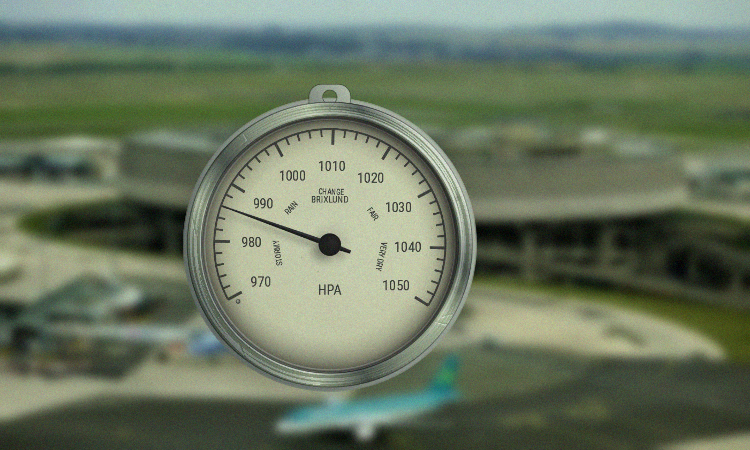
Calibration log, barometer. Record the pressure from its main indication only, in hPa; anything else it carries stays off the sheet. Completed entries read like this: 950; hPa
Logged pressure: 986; hPa
